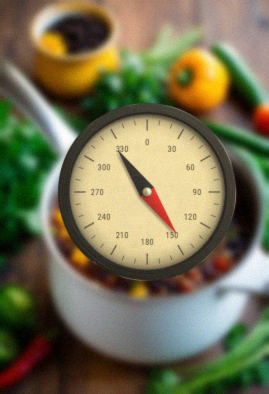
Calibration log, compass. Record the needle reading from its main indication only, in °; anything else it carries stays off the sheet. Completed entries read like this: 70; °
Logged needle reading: 145; °
